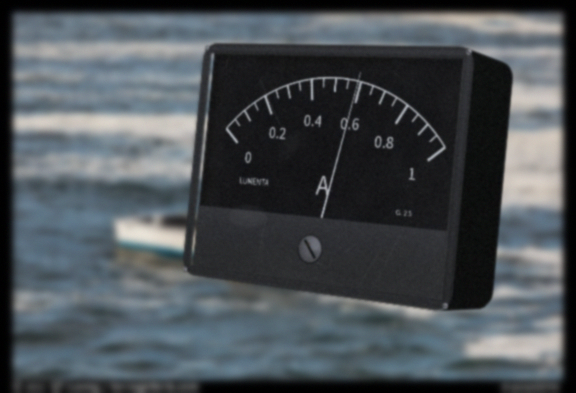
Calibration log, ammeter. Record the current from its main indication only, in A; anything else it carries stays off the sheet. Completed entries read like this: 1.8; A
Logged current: 0.6; A
